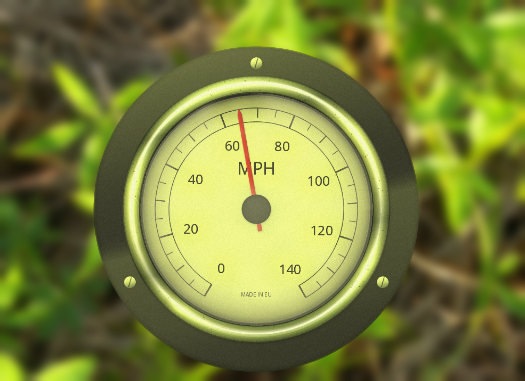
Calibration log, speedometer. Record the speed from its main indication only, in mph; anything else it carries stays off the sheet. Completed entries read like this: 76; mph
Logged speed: 65; mph
